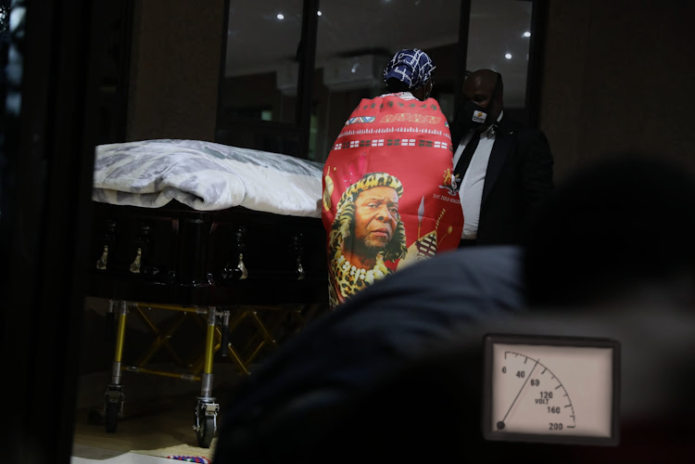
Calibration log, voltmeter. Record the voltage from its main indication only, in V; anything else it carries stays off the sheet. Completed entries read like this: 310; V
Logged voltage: 60; V
